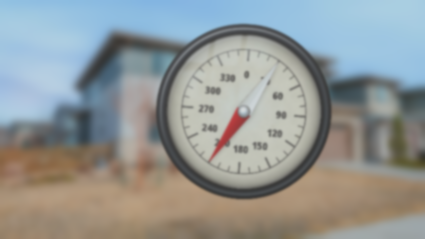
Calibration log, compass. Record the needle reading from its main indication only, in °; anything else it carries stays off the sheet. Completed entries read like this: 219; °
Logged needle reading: 210; °
